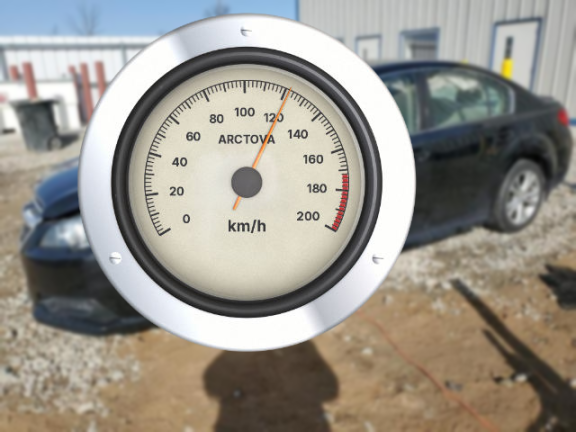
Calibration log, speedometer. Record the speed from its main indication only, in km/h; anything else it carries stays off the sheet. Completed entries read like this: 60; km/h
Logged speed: 122; km/h
